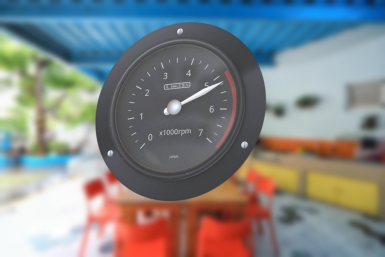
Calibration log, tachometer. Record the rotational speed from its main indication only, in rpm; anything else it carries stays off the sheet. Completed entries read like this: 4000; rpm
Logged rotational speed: 5250; rpm
